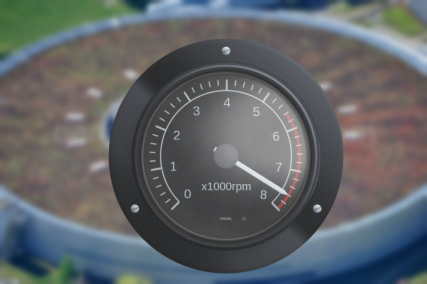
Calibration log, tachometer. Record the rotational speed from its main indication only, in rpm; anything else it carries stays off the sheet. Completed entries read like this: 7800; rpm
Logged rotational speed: 7600; rpm
